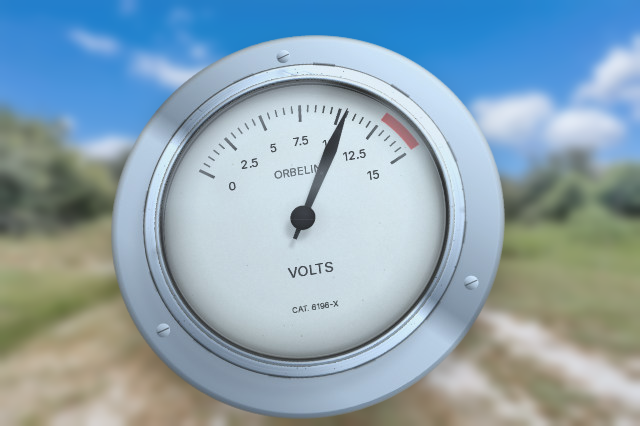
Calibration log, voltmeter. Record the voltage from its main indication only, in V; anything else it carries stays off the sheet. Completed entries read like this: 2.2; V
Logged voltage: 10.5; V
